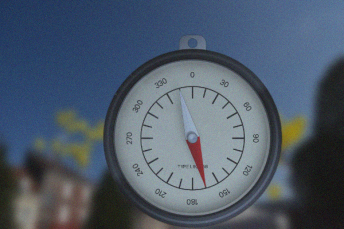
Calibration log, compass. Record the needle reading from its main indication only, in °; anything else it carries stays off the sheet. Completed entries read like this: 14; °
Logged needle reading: 165; °
